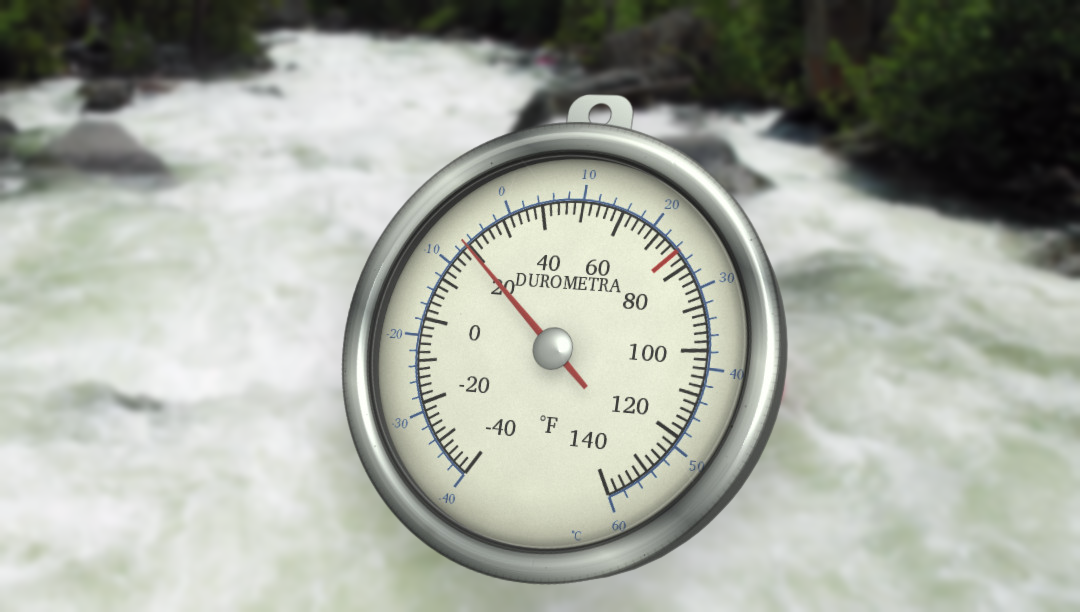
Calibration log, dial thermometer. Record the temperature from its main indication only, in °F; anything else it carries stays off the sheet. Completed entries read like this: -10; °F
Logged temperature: 20; °F
